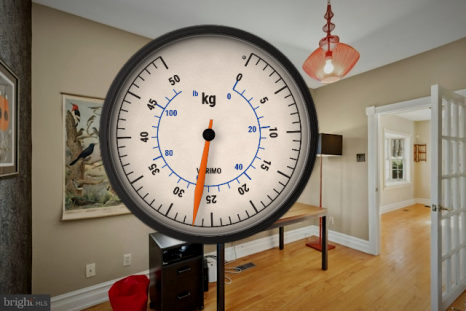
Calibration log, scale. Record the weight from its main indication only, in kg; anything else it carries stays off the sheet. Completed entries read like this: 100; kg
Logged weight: 27; kg
